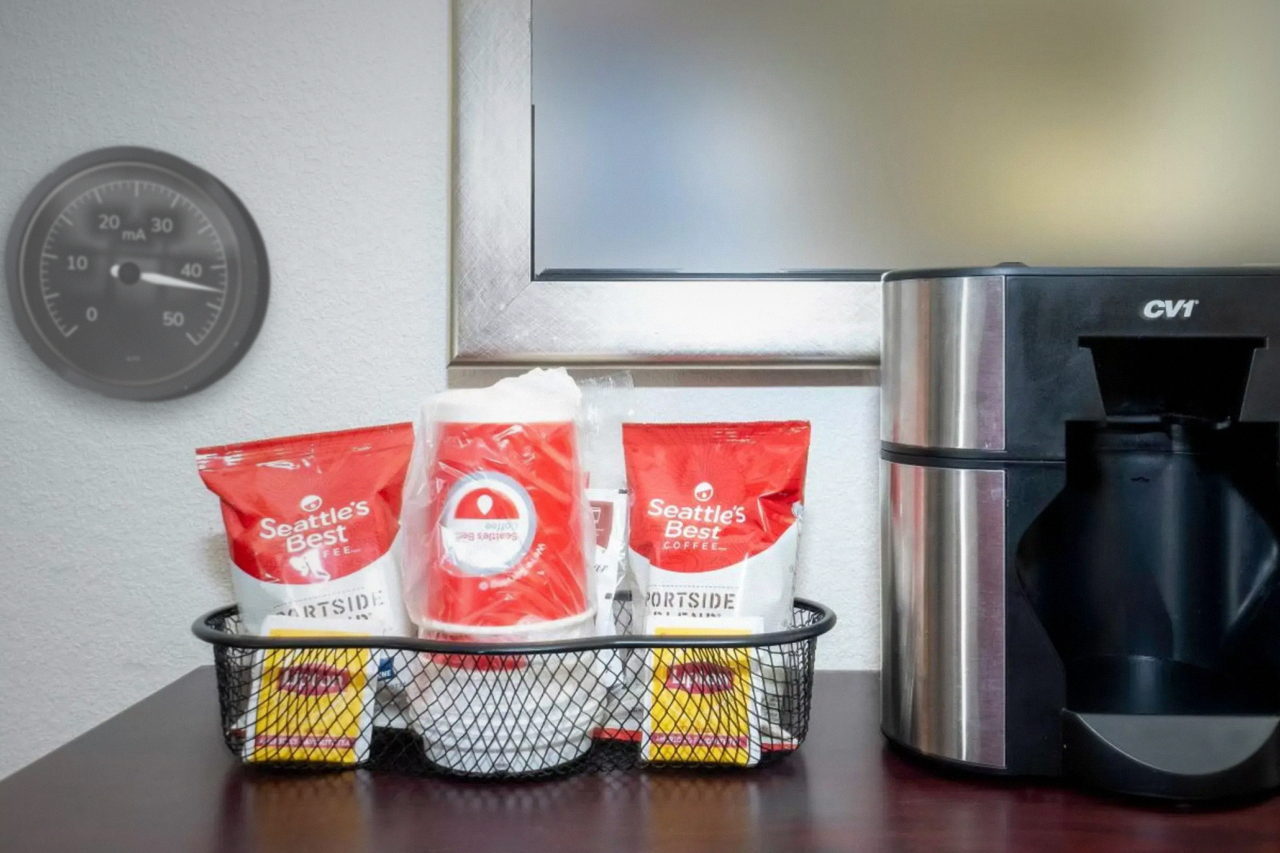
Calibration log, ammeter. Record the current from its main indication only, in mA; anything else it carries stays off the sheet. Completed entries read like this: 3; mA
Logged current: 43; mA
